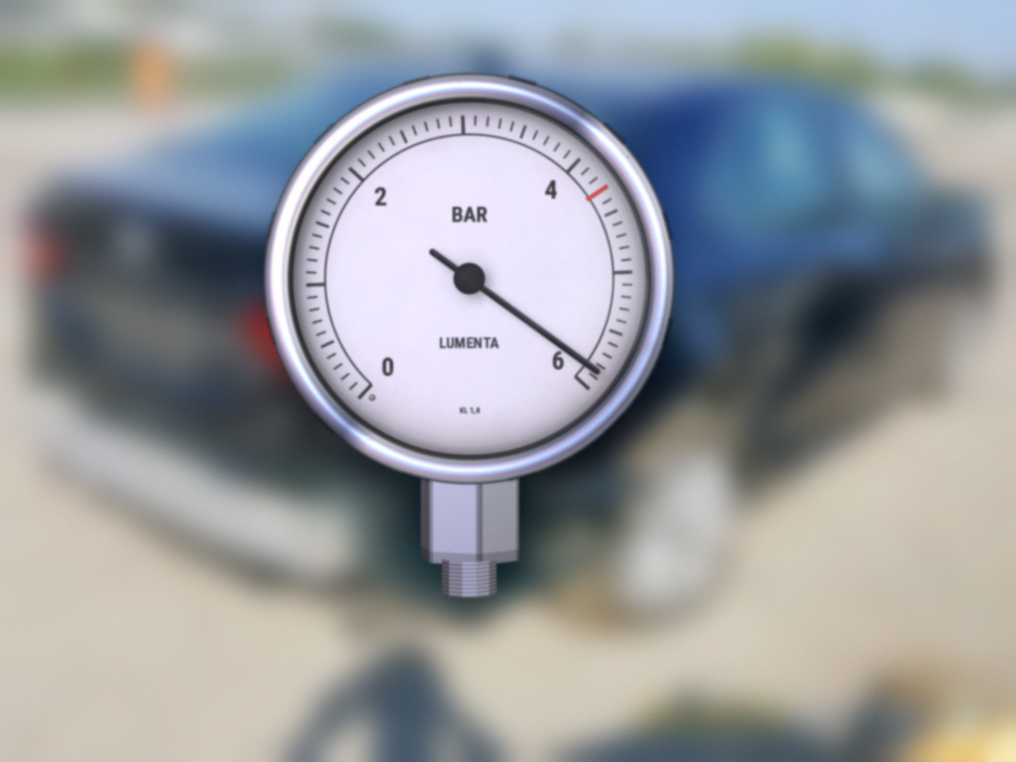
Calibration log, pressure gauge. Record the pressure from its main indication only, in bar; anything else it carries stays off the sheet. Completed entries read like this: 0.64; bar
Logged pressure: 5.85; bar
